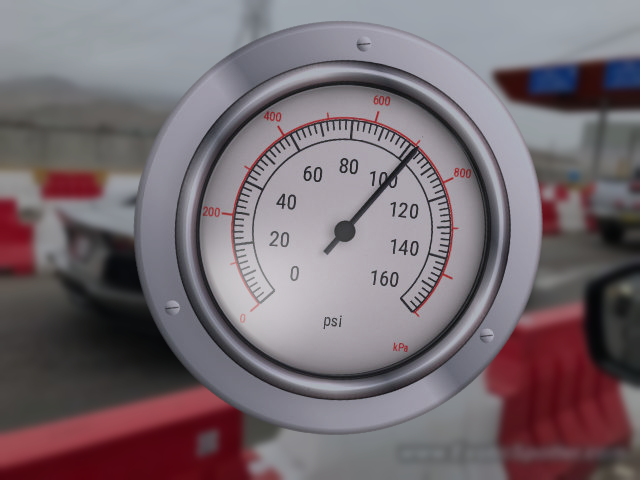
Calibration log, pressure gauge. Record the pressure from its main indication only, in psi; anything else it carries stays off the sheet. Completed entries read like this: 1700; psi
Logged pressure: 102; psi
